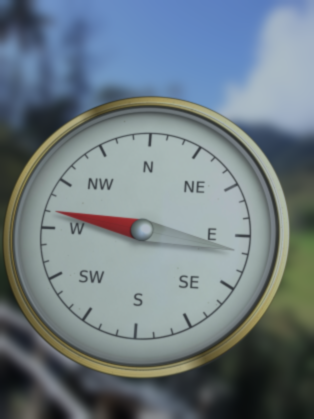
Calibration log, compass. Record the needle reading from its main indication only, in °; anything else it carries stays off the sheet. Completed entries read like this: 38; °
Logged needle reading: 280; °
